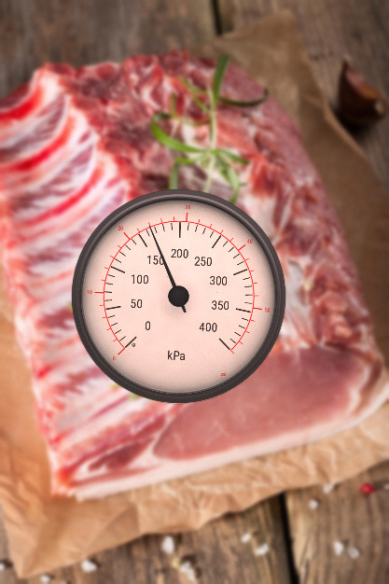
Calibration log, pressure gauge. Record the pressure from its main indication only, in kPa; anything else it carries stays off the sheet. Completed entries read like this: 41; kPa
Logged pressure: 165; kPa
